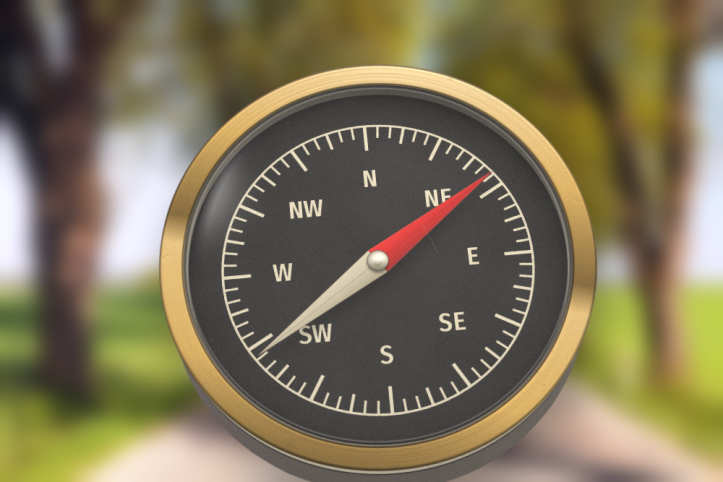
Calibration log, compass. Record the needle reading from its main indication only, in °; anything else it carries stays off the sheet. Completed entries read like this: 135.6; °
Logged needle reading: 55; °
